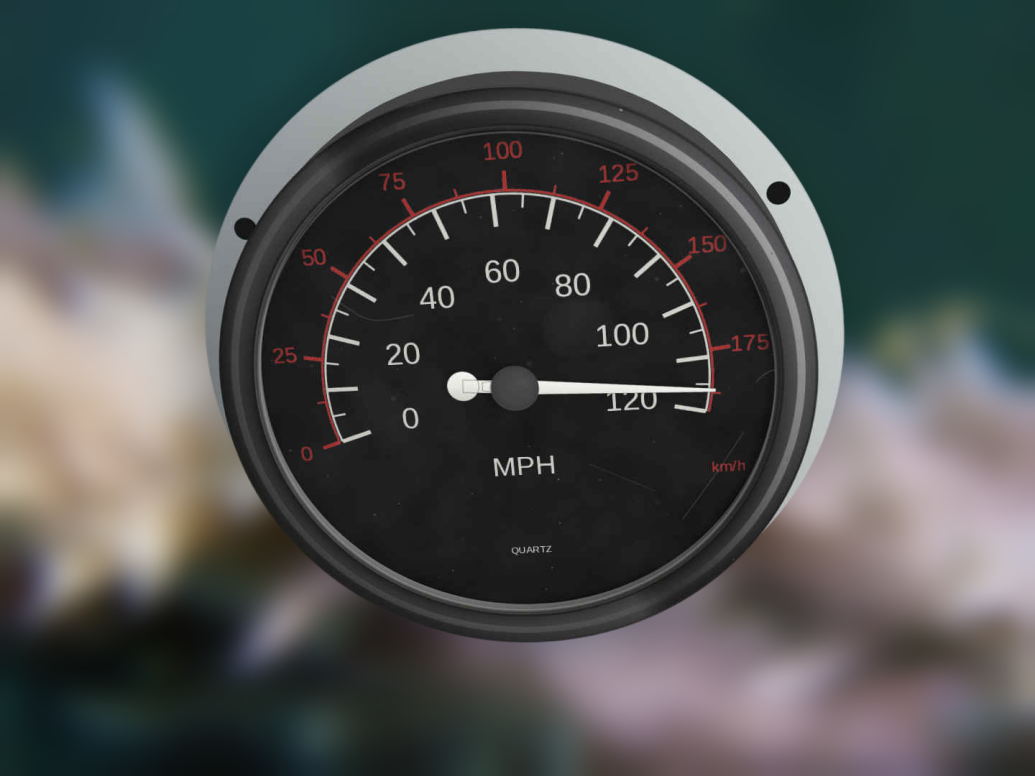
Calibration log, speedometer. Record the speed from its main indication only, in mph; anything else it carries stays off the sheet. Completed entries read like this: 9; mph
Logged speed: 115; mph
